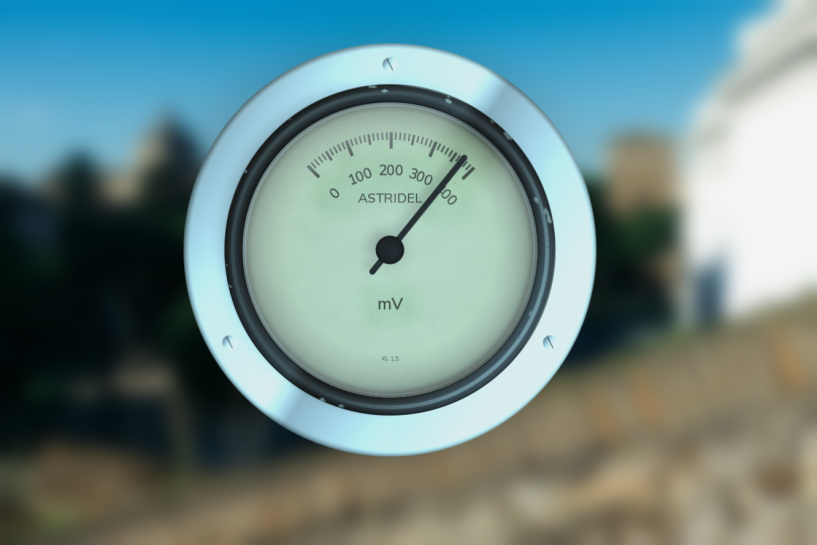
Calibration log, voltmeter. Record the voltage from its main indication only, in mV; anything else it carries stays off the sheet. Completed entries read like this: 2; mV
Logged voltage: 370; mV
